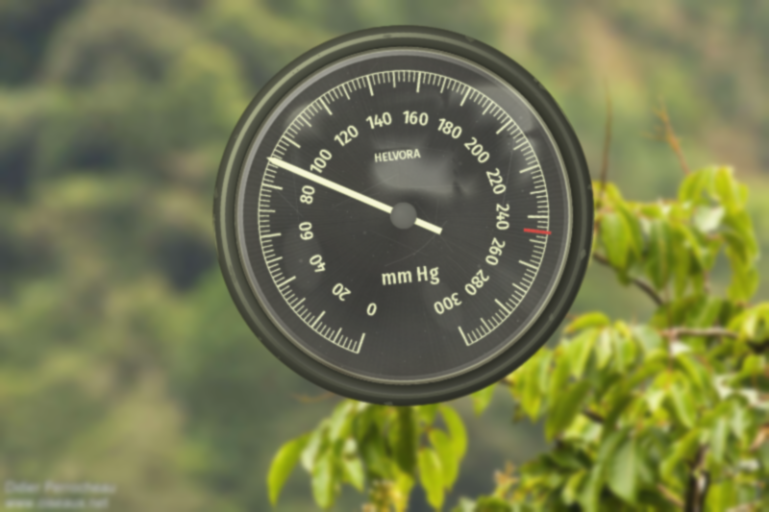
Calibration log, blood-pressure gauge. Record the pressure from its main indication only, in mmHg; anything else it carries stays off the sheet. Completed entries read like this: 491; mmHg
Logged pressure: 90; mmHg
